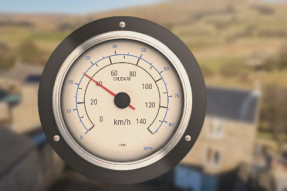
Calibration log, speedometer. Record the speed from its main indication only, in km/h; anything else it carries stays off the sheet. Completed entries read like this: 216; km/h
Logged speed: 40; km/h
